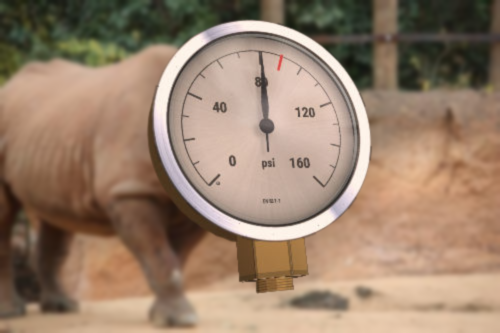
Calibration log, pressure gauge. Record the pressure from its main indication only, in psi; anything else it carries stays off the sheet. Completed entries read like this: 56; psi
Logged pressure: 80; psi
